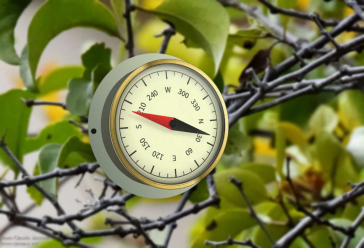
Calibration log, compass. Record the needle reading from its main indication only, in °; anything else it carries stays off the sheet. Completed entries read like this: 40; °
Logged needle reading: 200; °
